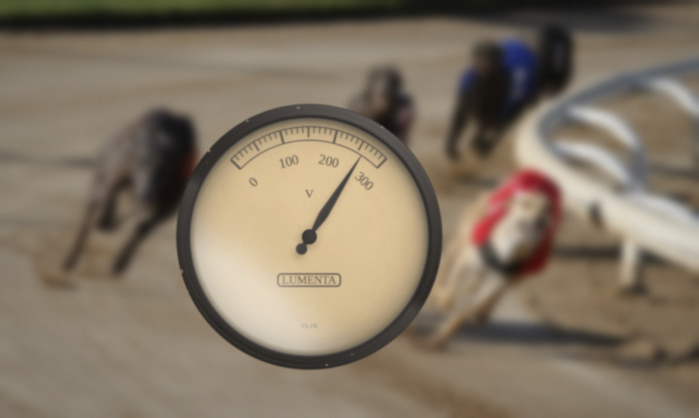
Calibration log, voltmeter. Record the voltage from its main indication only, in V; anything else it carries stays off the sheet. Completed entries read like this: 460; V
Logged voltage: 260; V
